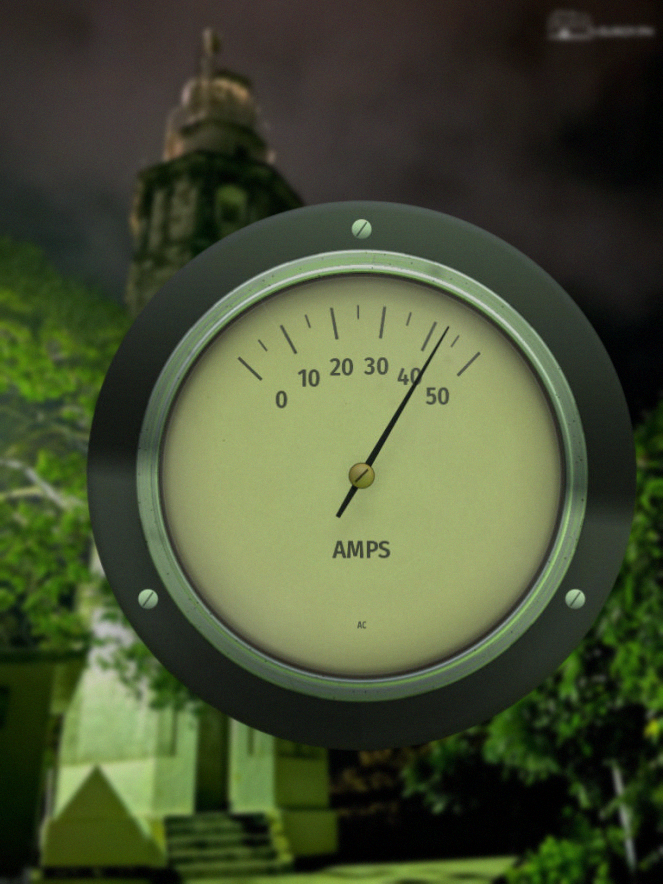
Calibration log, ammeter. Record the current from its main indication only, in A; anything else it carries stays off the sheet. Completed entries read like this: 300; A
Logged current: 42.5; A
